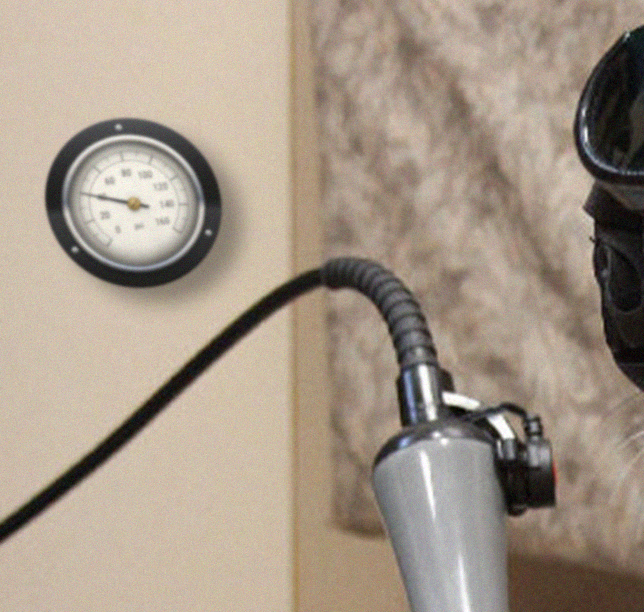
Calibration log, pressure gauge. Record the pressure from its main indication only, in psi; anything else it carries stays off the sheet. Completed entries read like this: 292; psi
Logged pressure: 40; psi
